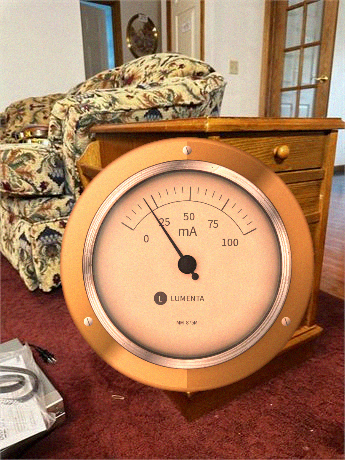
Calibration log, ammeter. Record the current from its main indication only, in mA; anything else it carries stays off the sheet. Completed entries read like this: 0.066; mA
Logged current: 20; mA
